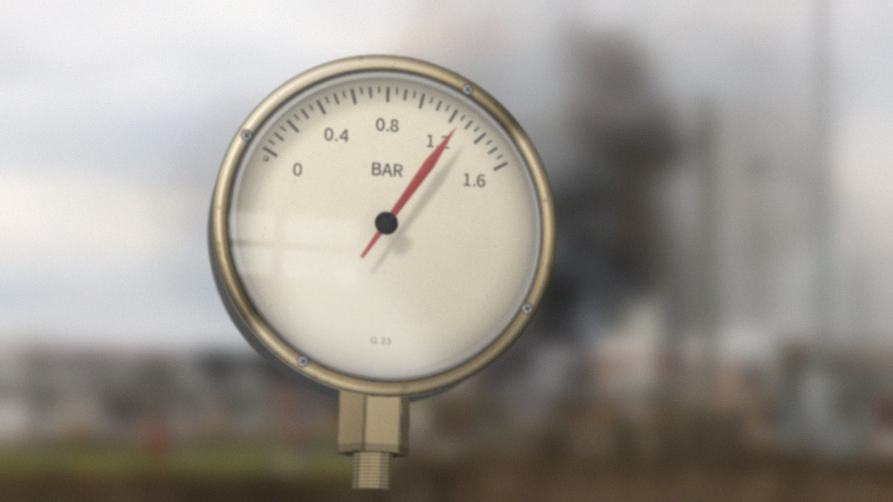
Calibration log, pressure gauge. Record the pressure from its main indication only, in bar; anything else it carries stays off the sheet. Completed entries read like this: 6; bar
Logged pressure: 1.25; bar
